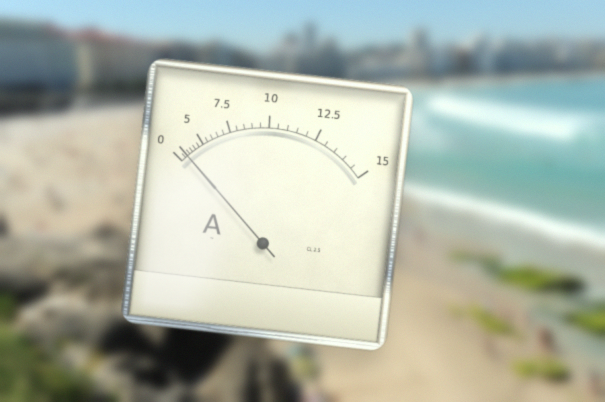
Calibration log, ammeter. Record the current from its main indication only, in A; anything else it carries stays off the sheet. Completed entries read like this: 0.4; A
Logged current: 2.5; A
